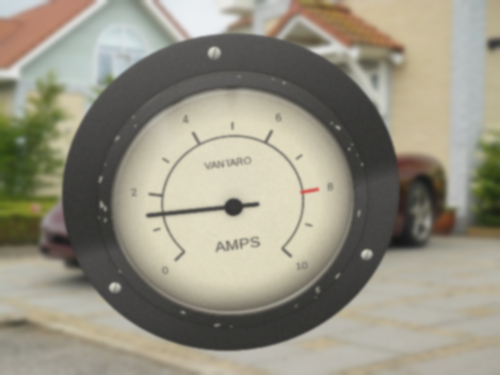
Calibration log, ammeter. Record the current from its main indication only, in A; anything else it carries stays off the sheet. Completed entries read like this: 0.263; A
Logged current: 1.5; A
